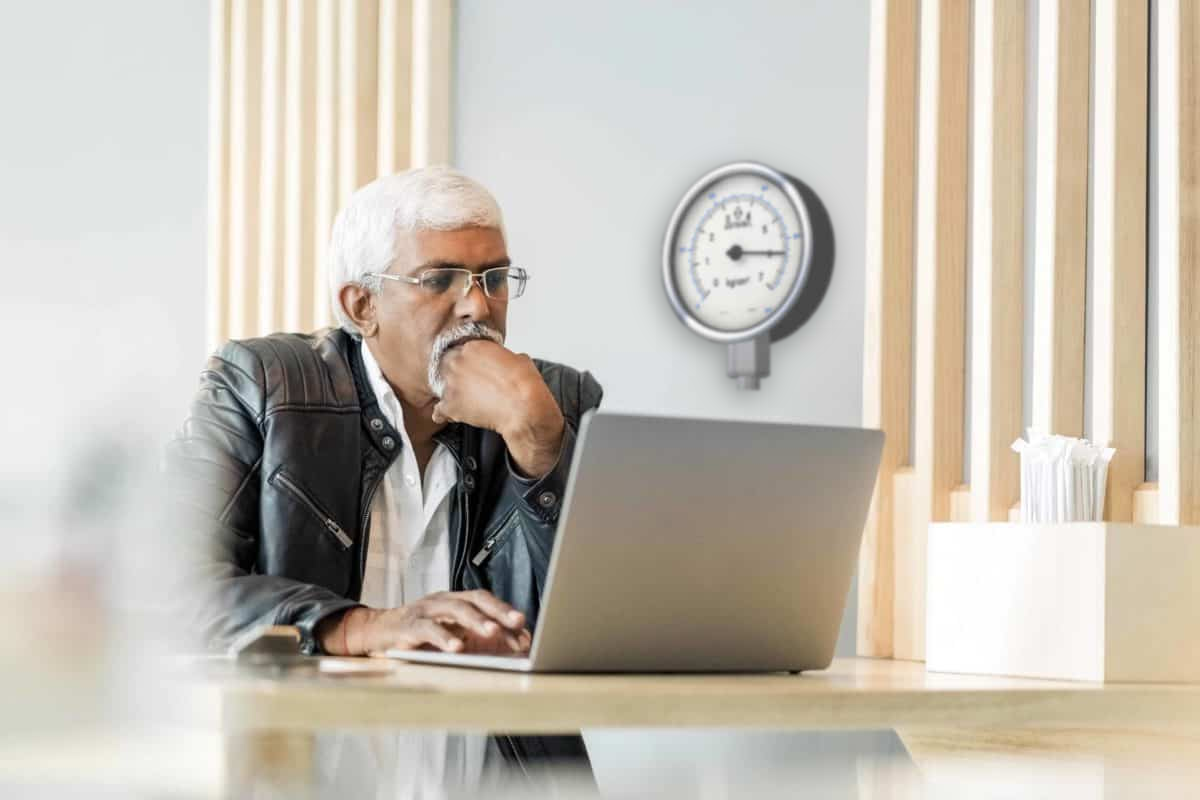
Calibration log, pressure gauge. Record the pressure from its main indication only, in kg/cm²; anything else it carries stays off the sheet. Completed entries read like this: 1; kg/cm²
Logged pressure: 6; kg/cm²
